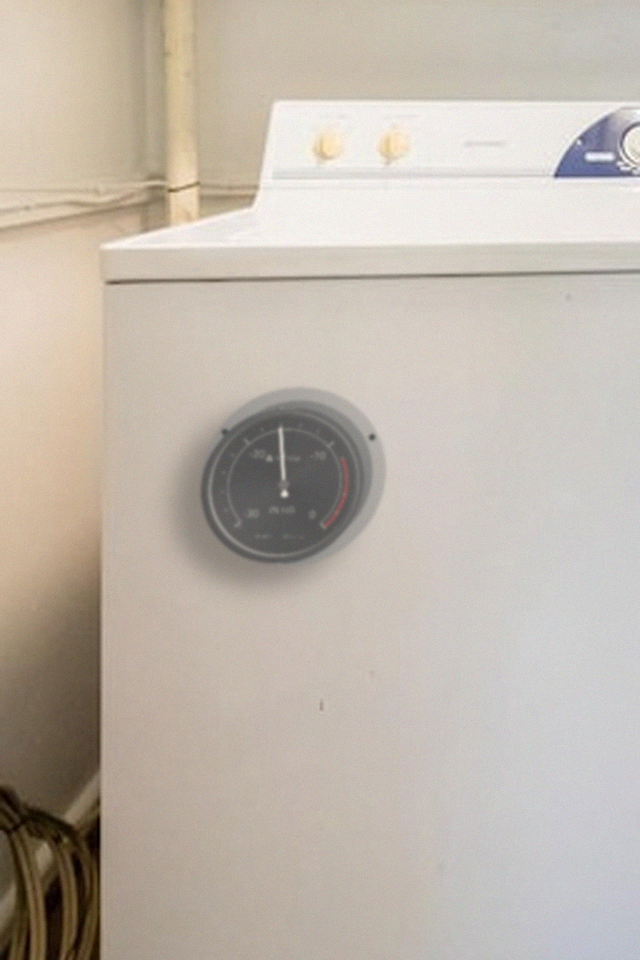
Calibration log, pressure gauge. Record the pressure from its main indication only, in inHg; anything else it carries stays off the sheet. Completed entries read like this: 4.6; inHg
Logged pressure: -16; inHg
